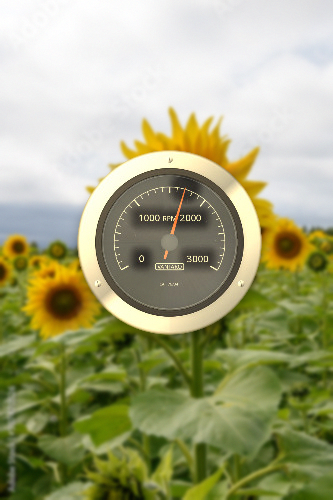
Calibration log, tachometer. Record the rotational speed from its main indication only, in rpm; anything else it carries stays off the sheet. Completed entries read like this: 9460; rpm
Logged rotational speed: 1700; rpm
